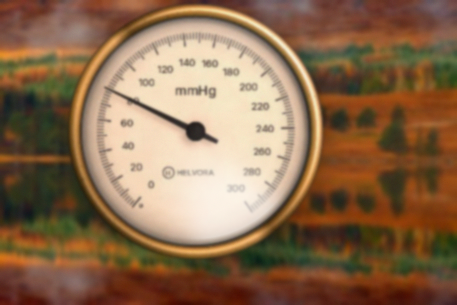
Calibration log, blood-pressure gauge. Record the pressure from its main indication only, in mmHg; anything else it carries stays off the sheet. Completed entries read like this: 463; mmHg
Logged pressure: 80; mmHg
